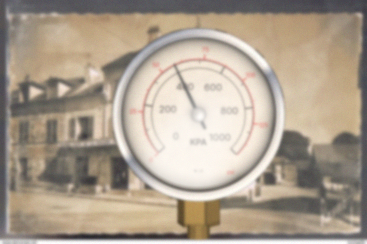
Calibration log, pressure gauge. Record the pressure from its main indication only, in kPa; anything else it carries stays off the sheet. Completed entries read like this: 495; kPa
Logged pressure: 400; kPa
